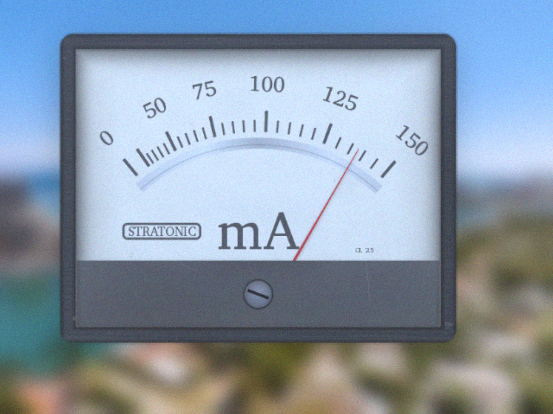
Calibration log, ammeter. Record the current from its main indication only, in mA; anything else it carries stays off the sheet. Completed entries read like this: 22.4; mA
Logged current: 137.5; mA
